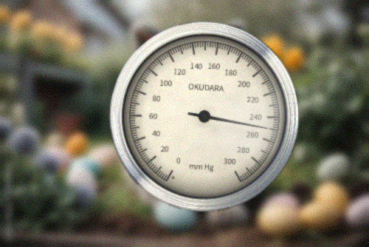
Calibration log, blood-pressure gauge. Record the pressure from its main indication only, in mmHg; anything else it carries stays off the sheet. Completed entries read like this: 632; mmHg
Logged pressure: 250; mmHg
